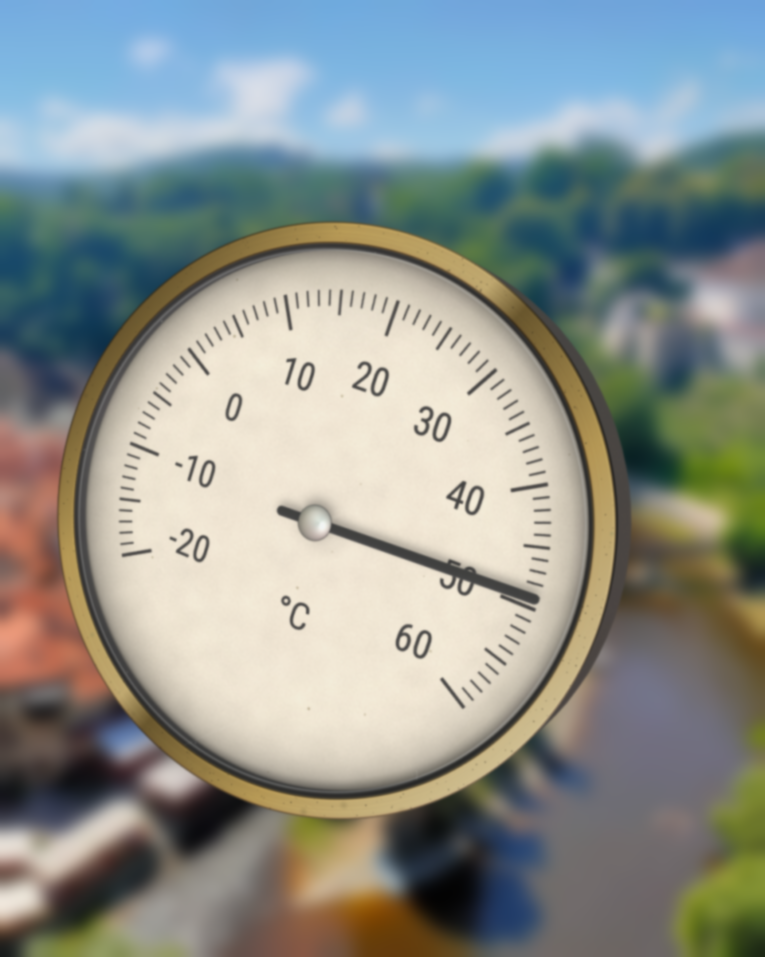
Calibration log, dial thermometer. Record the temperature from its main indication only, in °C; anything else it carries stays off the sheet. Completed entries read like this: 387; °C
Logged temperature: 49; °C
